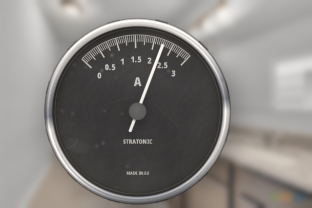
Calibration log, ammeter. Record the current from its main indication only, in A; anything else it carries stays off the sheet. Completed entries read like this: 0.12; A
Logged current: 2.25; A
